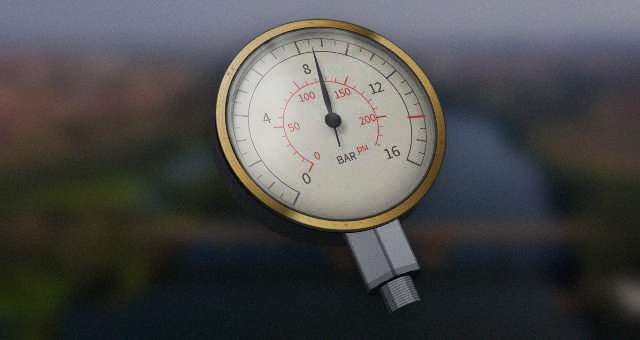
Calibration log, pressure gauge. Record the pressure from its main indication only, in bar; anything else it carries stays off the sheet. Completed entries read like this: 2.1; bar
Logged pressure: 8.5; bar
